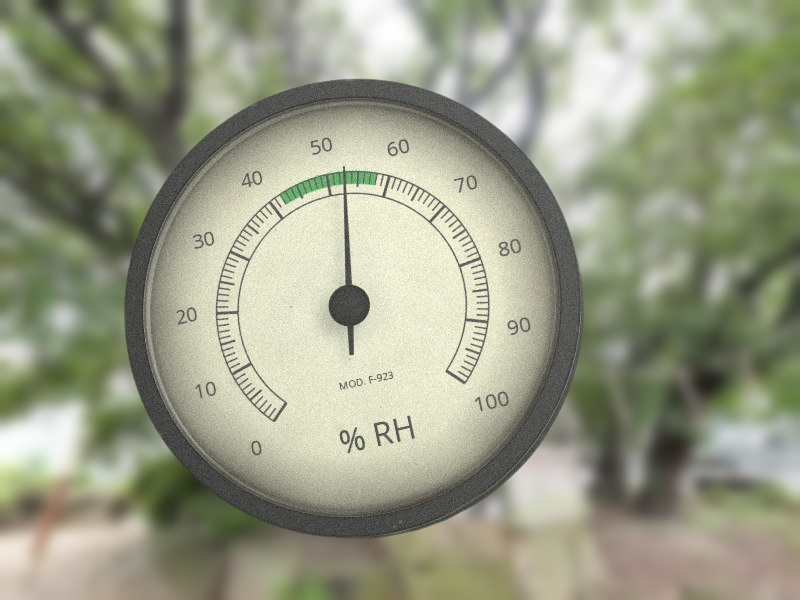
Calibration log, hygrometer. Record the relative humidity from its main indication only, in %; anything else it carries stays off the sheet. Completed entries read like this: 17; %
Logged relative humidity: 53; %
